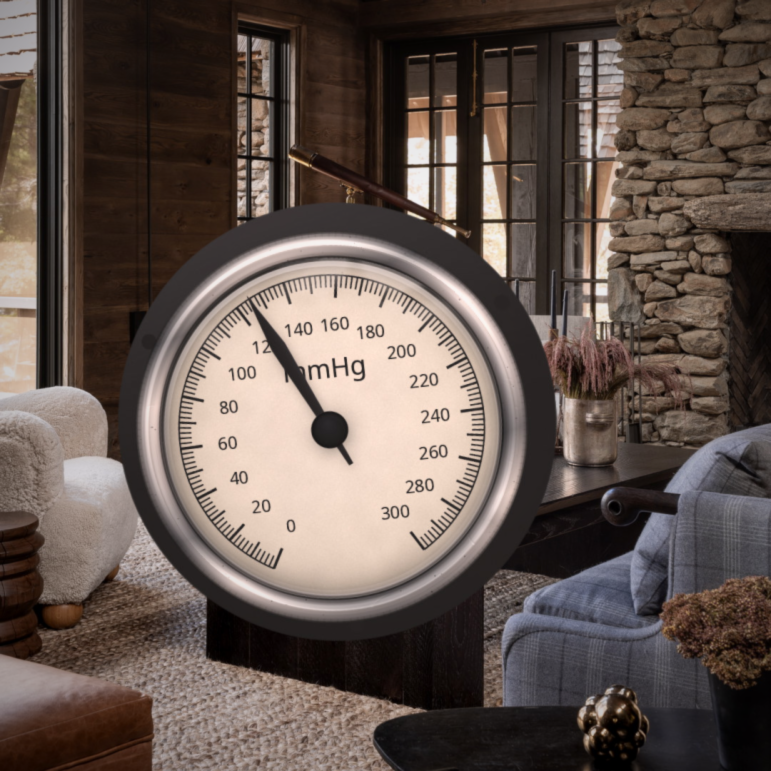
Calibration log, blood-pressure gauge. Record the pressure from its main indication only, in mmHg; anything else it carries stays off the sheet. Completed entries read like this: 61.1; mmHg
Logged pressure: 126; mmHg
